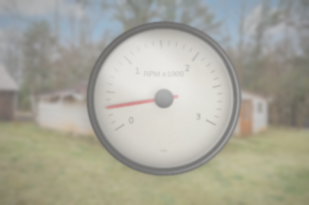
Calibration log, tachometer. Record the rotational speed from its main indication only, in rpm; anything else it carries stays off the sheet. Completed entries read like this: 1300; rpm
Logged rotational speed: 300; rpm
